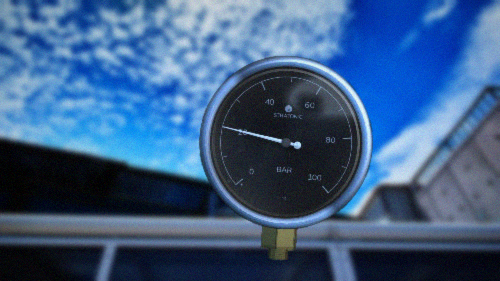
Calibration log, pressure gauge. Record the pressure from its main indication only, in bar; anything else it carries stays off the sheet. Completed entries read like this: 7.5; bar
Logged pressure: 20; bar
